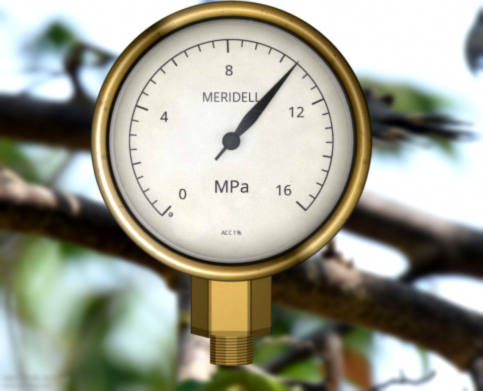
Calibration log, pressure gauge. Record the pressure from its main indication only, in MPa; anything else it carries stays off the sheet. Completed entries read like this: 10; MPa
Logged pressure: 10.5; MPa
